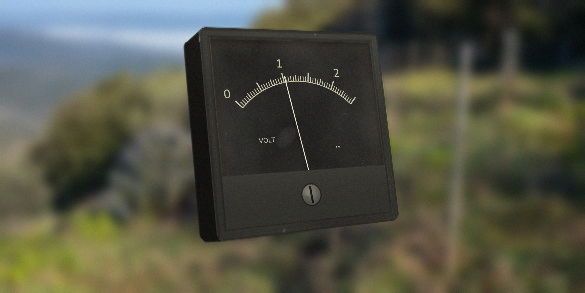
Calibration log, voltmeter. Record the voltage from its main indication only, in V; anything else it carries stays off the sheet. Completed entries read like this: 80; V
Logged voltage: 1; V
